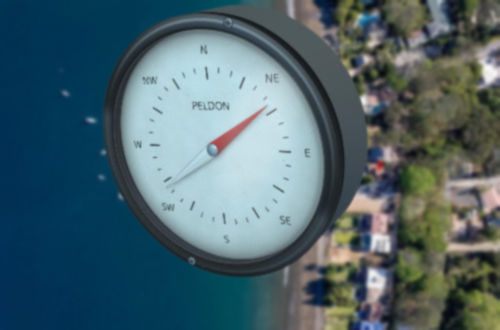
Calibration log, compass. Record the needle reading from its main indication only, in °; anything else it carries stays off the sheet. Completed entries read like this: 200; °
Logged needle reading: 55; °
